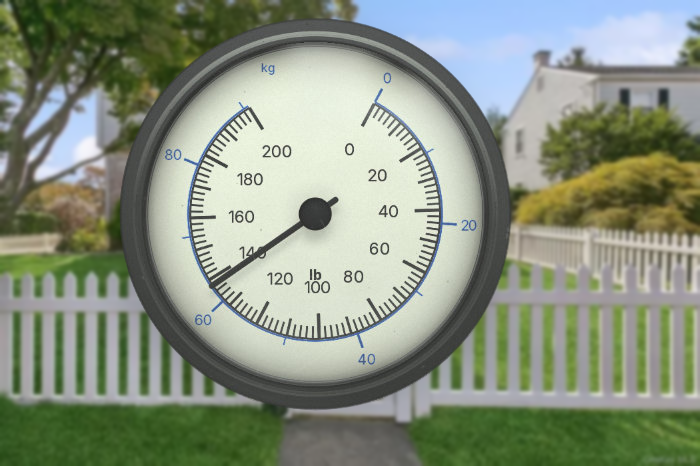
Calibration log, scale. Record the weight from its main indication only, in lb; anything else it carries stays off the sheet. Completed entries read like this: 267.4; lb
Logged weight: 138; lb
